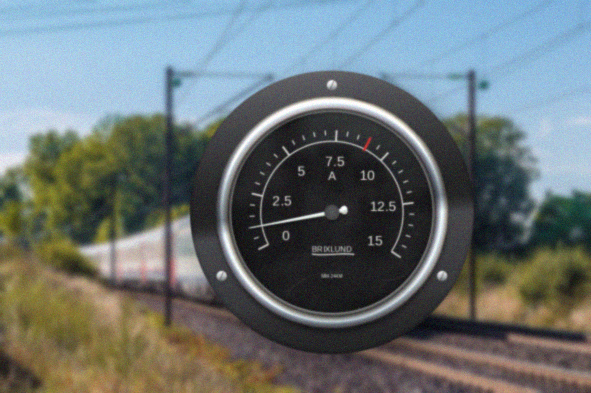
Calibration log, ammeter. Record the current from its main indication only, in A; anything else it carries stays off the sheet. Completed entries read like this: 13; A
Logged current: 1; A
